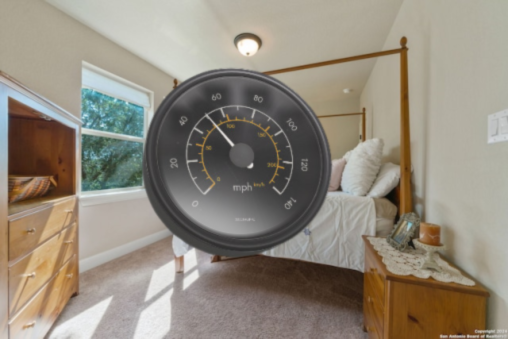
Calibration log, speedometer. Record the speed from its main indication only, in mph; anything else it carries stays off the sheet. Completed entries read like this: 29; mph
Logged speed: 50; mph
